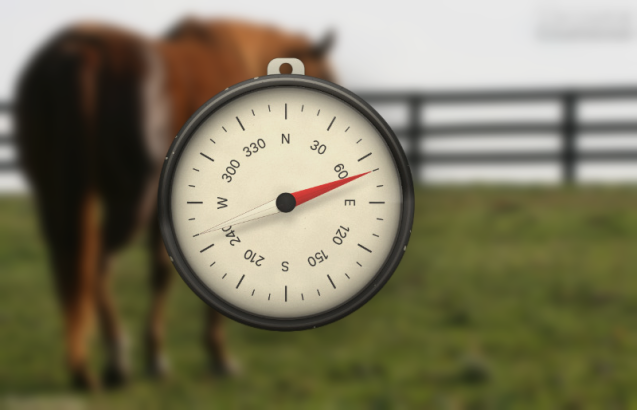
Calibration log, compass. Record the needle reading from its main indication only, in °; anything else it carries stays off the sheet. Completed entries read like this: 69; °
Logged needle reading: 70; °
